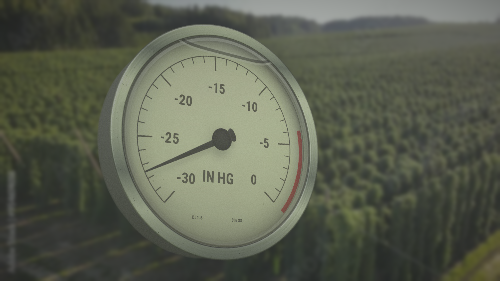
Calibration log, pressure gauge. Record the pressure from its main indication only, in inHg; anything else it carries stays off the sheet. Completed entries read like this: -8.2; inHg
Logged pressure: -27.5; inHg
